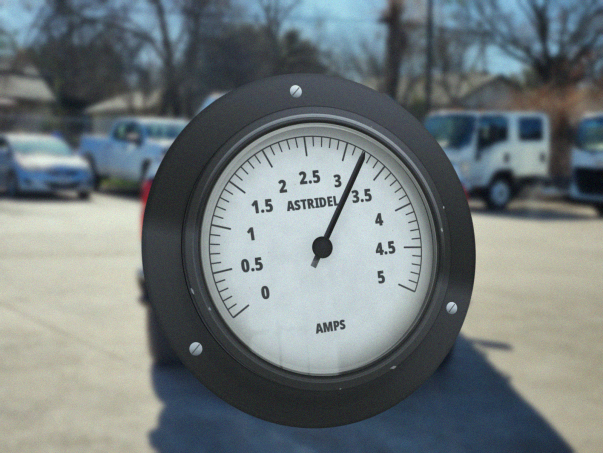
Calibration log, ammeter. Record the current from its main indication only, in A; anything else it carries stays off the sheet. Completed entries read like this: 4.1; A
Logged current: 3.2; A
